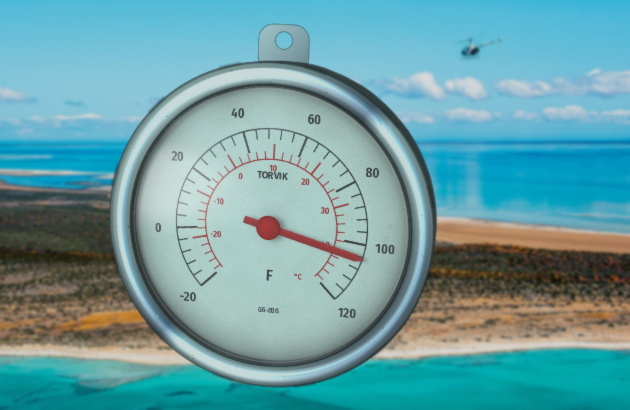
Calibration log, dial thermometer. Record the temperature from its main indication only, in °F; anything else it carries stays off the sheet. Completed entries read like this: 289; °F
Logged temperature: 104; °F
